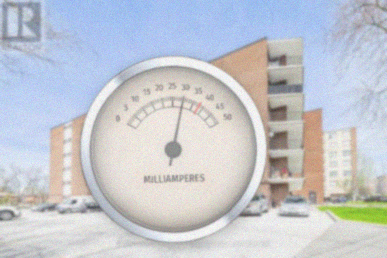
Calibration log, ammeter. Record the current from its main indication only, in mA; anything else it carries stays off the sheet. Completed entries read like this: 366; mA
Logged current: 30; mA
